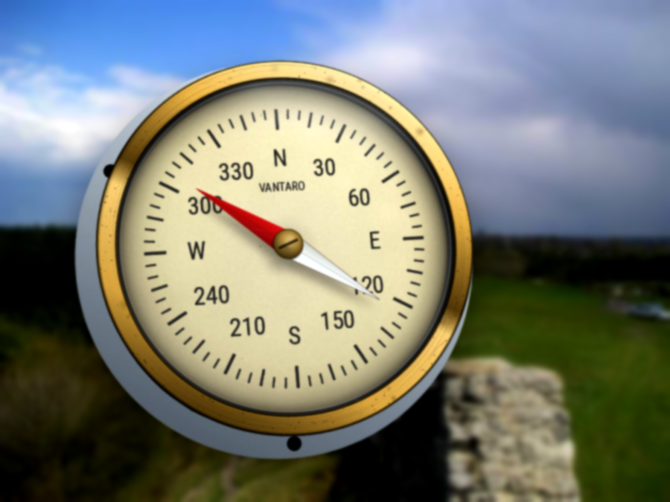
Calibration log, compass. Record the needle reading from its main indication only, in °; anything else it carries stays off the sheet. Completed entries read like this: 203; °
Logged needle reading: 305; °
